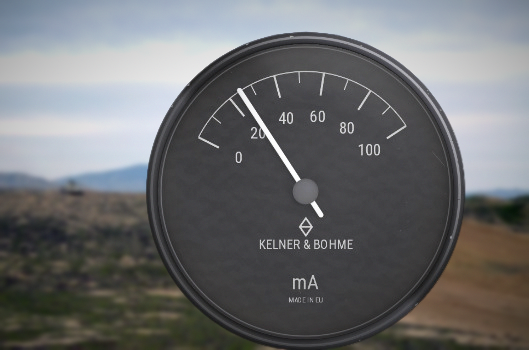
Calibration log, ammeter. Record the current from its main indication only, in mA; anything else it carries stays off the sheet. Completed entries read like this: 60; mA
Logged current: 25; mA
